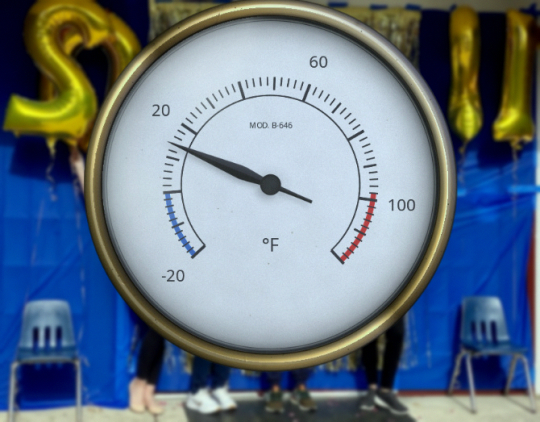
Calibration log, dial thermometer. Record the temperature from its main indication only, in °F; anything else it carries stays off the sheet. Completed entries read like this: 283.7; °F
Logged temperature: 14; °F
